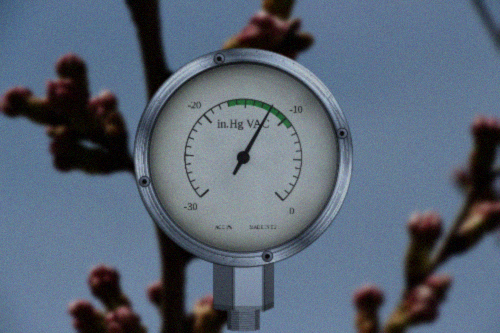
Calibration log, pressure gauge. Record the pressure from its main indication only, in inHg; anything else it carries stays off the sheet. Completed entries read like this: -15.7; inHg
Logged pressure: -12; inHg
